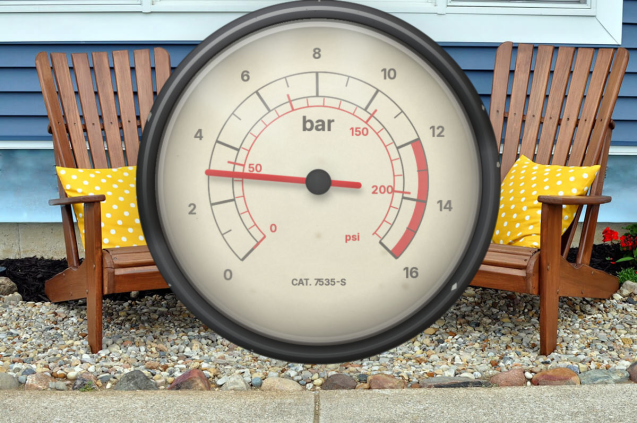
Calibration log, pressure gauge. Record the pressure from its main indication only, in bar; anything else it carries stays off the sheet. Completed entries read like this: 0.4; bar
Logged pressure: 3; bar
